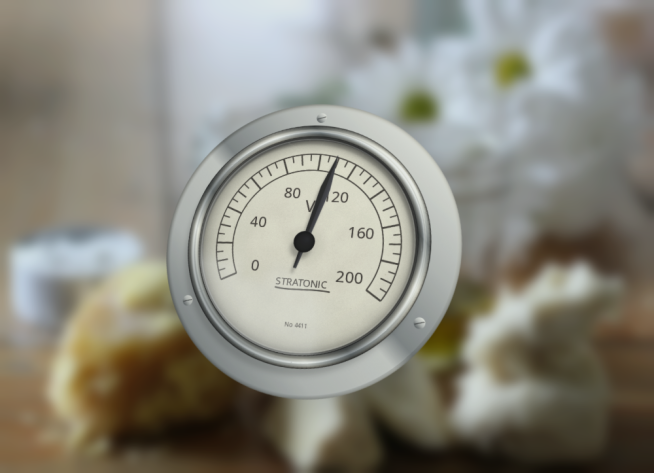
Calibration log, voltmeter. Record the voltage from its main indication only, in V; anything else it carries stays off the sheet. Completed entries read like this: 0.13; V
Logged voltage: 110; V
